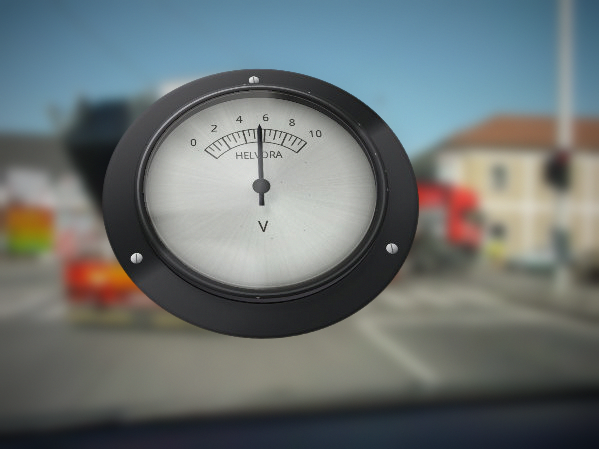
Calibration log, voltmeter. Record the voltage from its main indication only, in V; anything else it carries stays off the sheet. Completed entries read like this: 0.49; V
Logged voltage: 5.5; V
